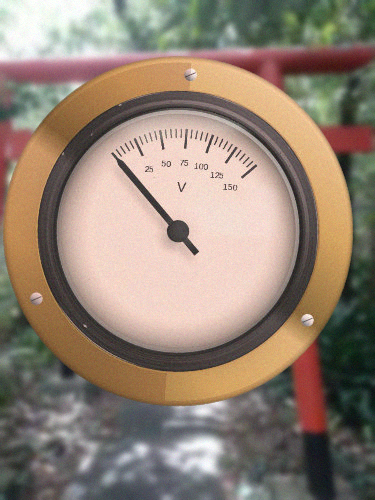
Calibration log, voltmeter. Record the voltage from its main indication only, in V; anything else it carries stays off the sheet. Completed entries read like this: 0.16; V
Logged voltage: 0; V
